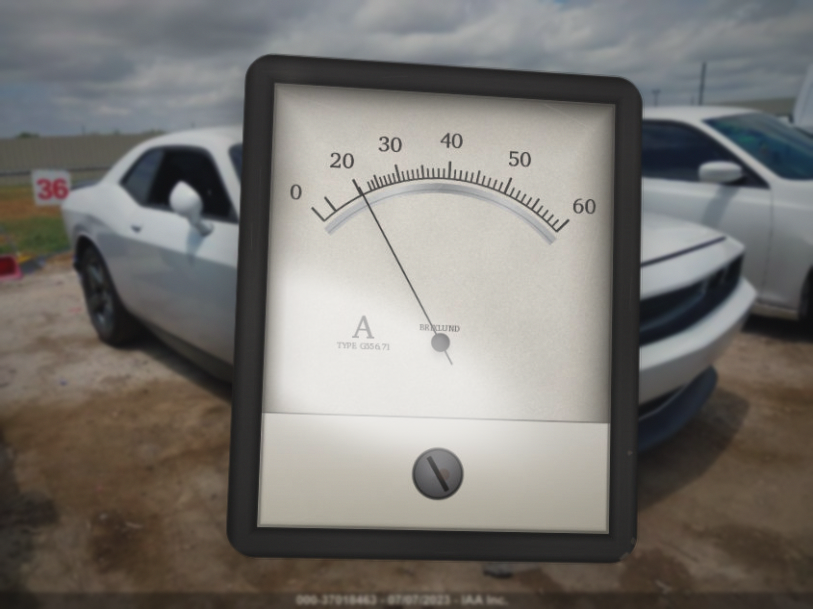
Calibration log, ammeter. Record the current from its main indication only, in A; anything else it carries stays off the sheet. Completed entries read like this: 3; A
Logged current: 20; A
